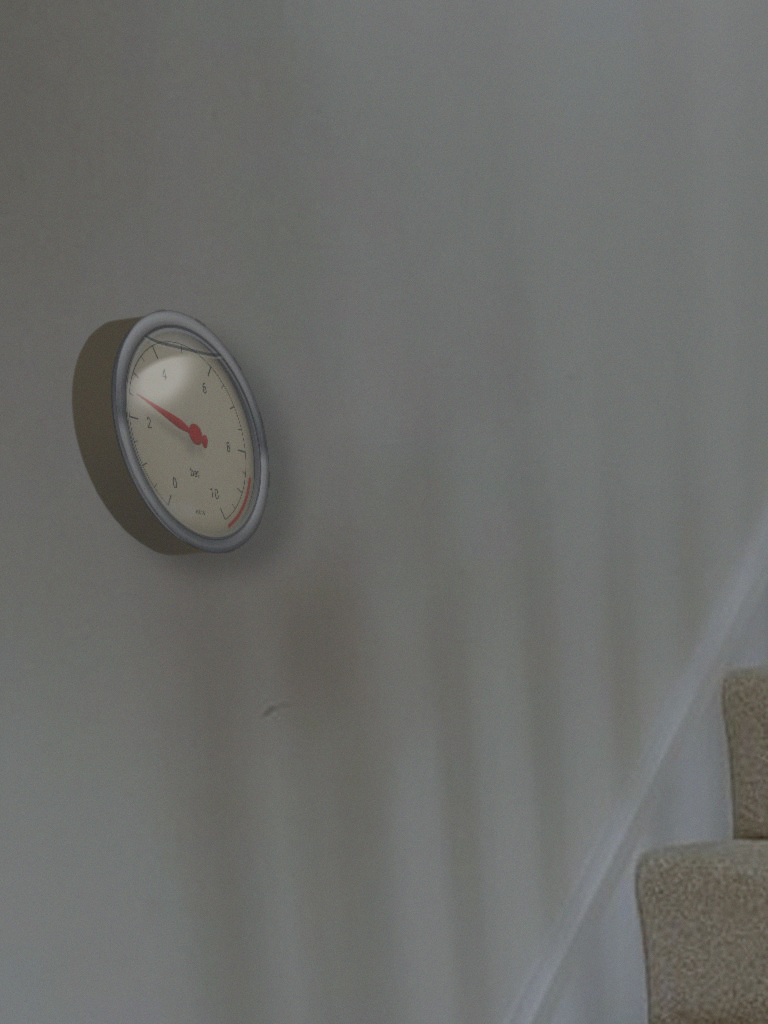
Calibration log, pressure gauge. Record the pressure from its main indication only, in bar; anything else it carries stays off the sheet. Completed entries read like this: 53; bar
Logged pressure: 2.5; bar
